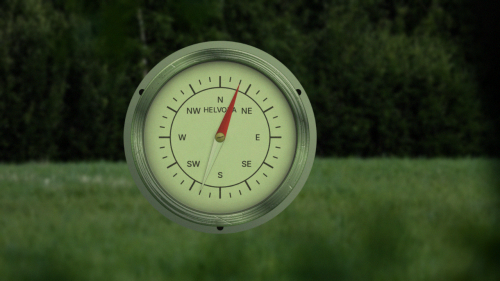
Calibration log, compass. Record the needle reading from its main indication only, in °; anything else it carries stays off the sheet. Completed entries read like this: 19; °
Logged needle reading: 20; °
